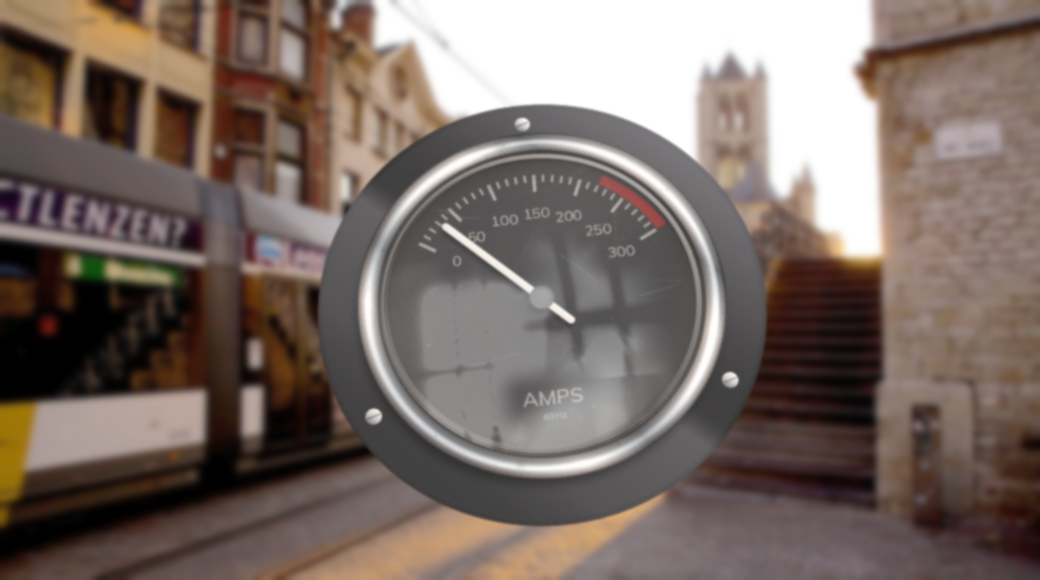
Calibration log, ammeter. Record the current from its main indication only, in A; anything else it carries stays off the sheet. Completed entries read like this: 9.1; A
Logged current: 30; A
